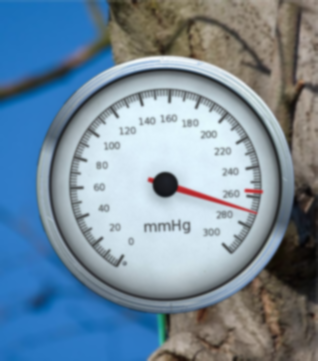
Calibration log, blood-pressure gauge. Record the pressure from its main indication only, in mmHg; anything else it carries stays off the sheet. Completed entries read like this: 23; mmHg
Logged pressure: 270; mmHg
